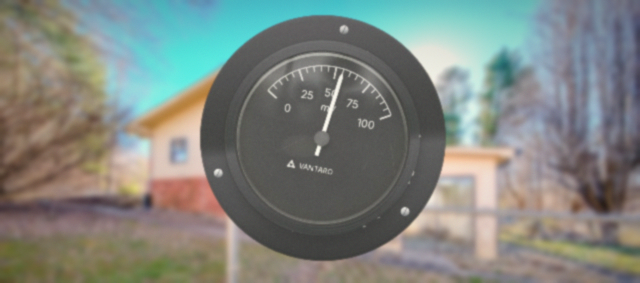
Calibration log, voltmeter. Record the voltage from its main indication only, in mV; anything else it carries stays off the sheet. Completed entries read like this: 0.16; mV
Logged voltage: 55; mV
